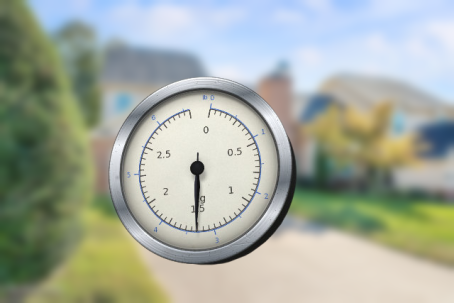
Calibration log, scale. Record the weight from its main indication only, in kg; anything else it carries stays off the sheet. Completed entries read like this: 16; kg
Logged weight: 1.5; kg
